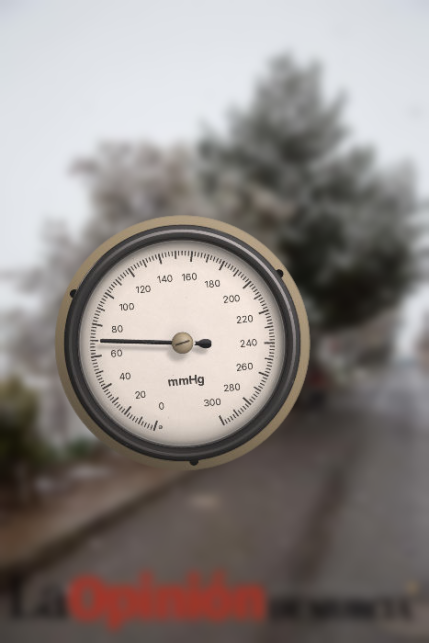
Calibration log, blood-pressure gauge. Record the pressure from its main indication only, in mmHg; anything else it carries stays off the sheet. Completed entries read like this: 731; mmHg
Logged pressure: 70; mmHg
